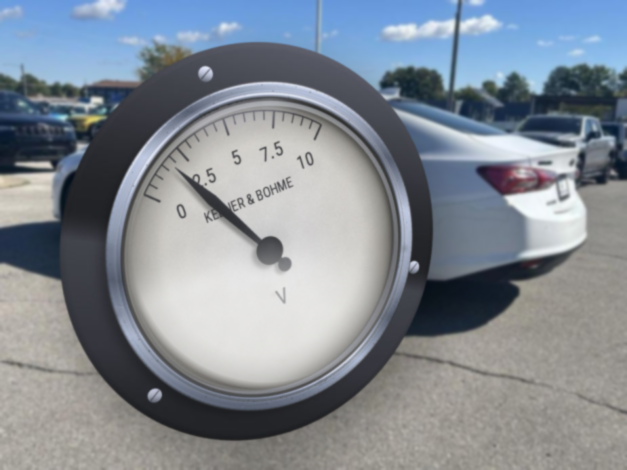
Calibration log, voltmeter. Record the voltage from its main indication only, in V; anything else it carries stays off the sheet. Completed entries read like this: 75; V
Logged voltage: 1.75; V
